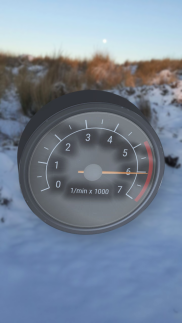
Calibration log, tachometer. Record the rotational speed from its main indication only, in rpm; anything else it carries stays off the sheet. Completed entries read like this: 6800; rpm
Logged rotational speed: 6000; rpm
